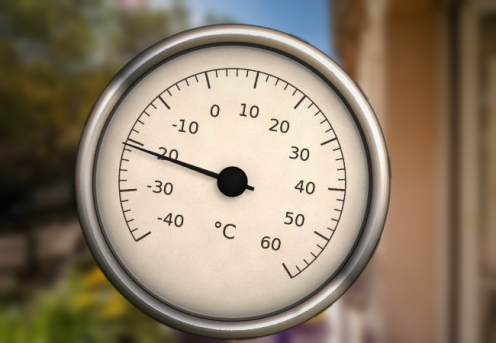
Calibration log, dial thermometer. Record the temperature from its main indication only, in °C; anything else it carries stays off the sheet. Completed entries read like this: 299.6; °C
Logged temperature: -21; °C
